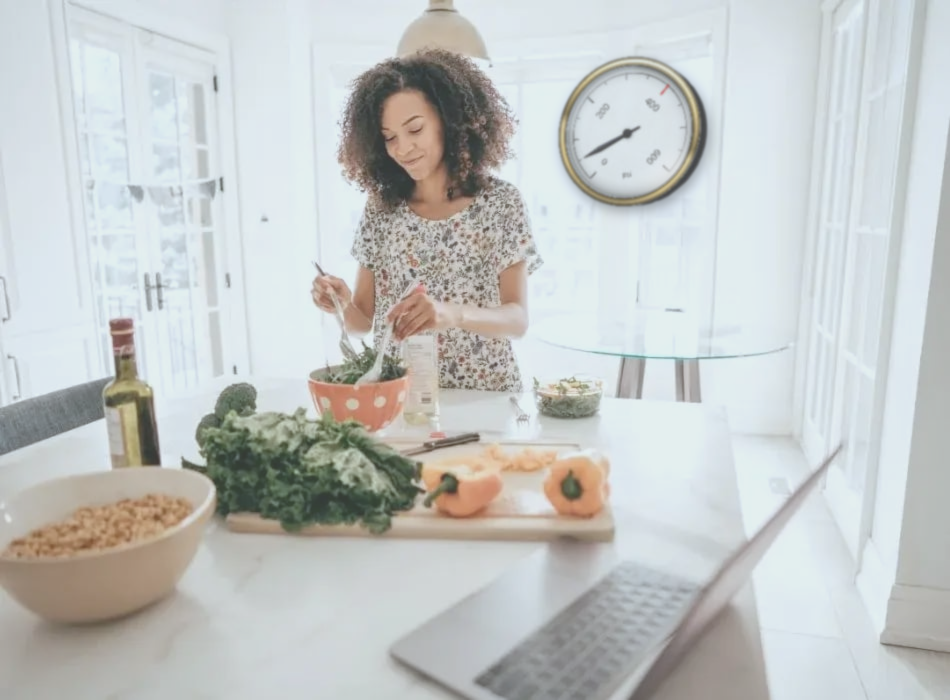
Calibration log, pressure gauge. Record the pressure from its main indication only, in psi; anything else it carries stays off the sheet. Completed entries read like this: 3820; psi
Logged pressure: 50; psi
